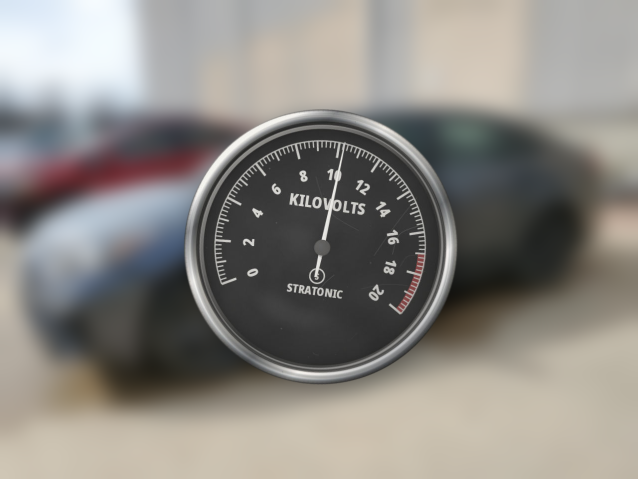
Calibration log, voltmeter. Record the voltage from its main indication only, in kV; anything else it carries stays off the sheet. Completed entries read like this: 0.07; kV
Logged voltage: 10.2; kV
